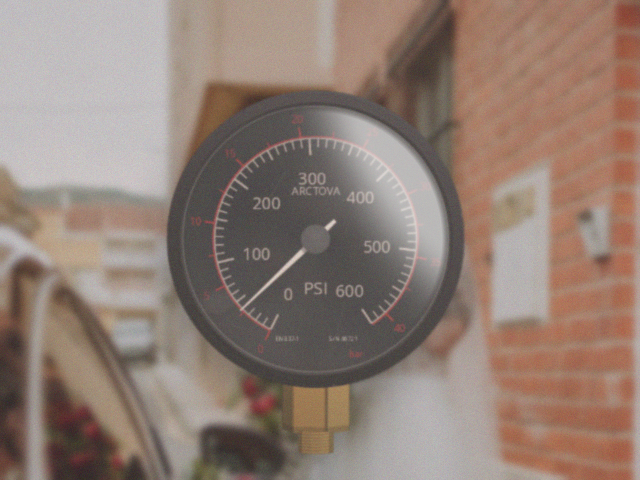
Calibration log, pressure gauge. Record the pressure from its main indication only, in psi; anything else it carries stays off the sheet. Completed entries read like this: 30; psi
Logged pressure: 40; psi
